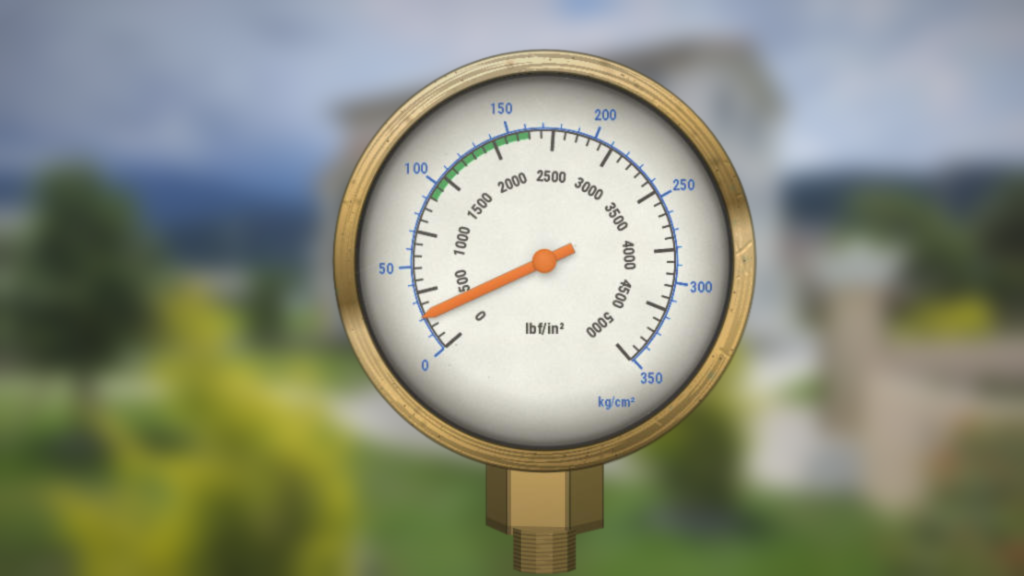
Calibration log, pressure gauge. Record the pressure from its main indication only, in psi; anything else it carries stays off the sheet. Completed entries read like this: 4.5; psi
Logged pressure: 300; psi
